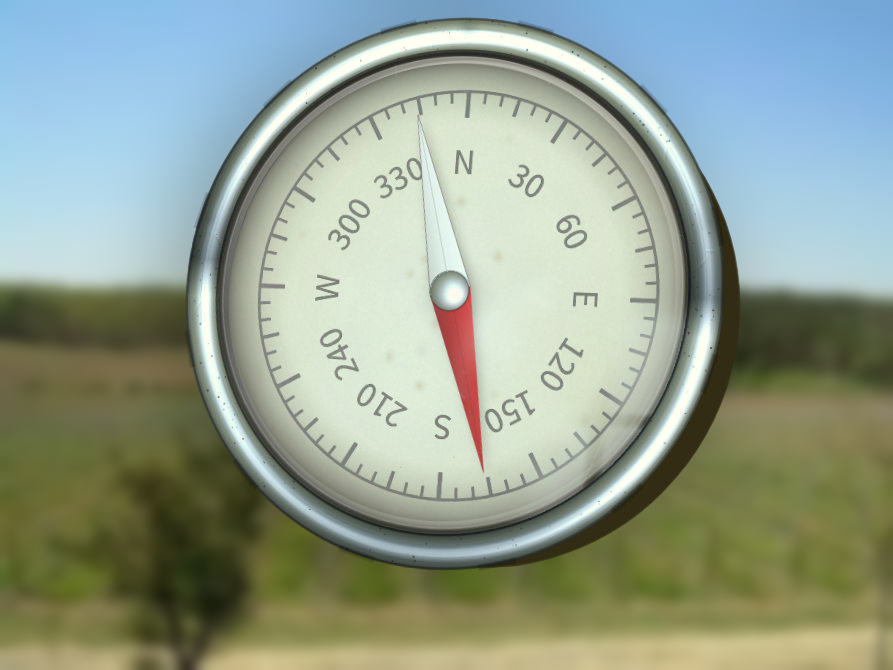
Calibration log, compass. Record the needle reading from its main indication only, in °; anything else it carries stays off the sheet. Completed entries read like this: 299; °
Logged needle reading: 165; °
